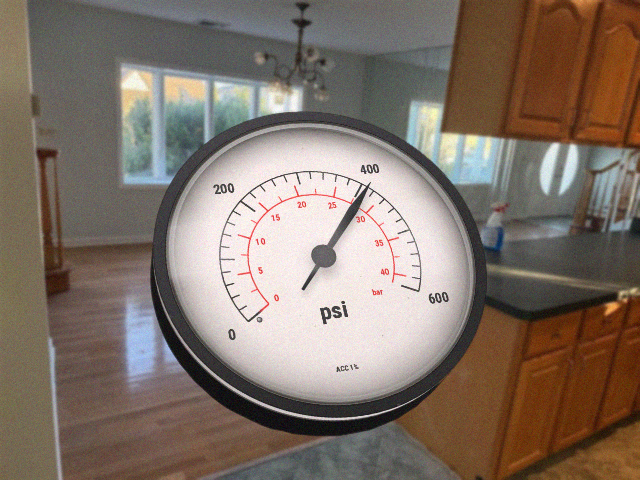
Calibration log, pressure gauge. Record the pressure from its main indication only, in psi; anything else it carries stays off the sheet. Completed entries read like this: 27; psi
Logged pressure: 410; psi
